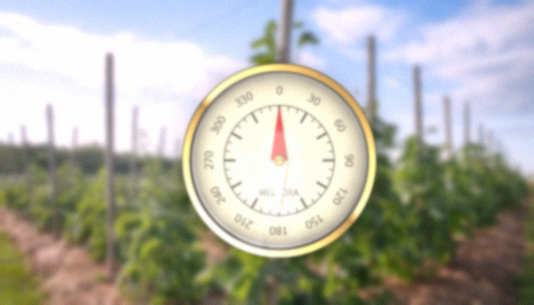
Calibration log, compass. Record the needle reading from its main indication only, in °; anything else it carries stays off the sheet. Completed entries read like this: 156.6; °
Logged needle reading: 0; °
